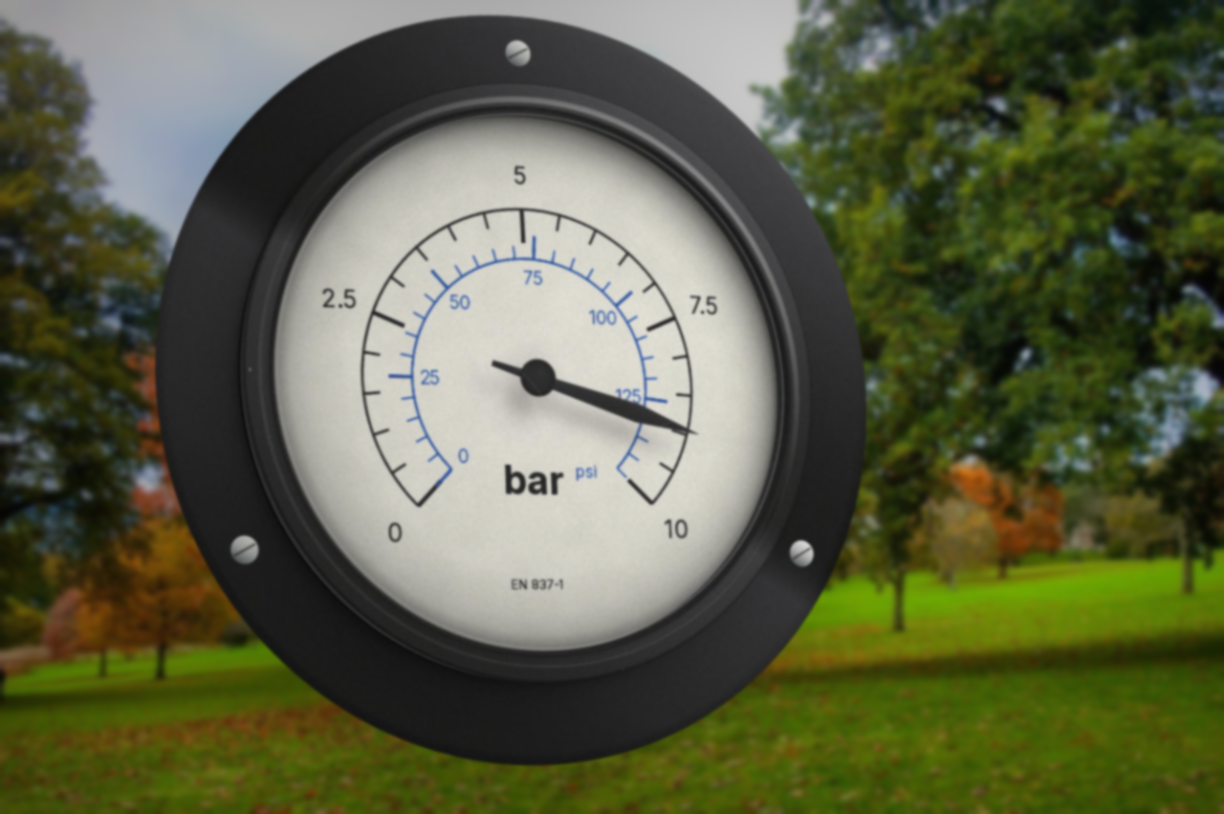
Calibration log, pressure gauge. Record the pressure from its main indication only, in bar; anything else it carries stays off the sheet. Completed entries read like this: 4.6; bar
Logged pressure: 9; bar
